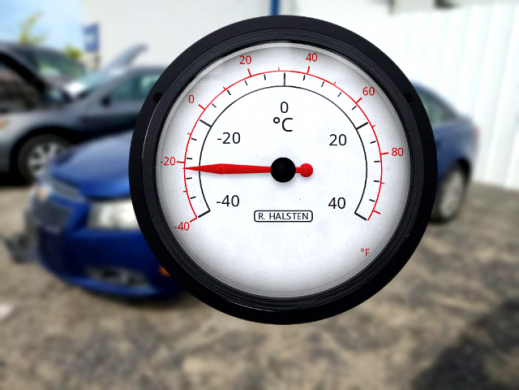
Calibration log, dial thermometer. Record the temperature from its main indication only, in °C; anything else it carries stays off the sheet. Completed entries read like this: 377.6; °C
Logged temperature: -30; °C
